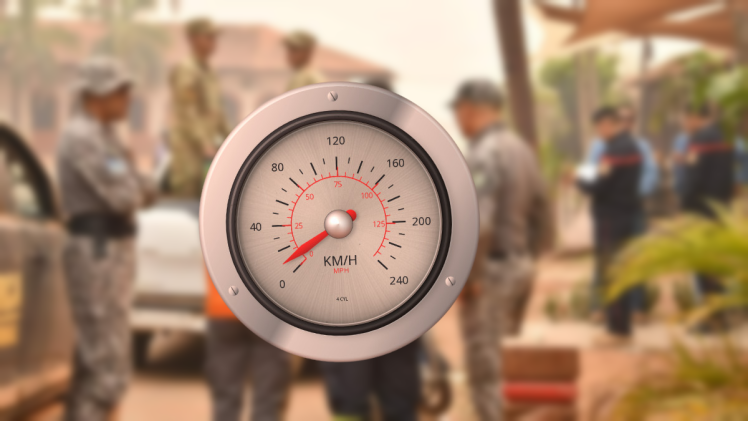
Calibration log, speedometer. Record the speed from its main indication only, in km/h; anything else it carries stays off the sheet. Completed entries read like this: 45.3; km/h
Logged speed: 10; km/h
